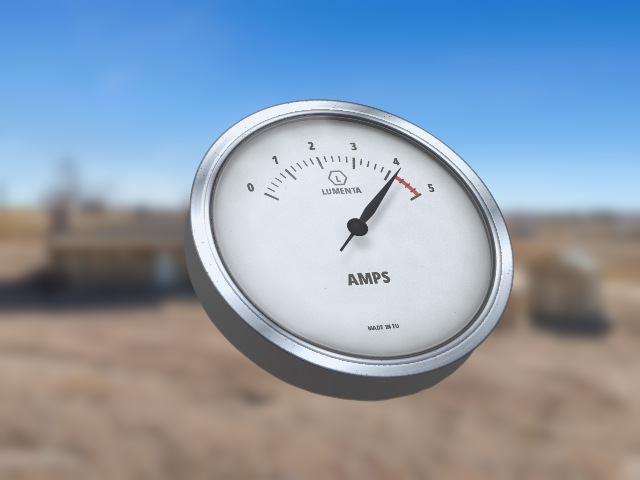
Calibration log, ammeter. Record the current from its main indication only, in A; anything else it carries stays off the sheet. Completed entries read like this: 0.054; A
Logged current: 4.2; A
